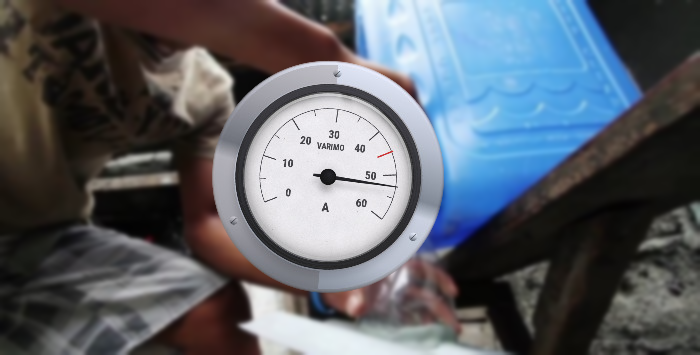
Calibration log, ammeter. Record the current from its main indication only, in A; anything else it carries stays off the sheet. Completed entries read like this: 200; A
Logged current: 52.5; A
